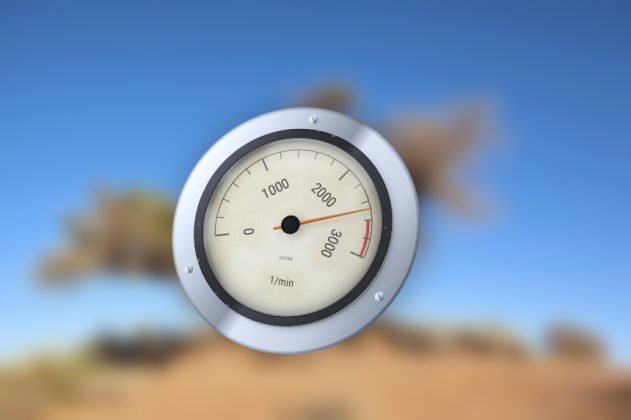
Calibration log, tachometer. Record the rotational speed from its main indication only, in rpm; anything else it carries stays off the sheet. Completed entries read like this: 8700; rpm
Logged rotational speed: 2500; rpm
